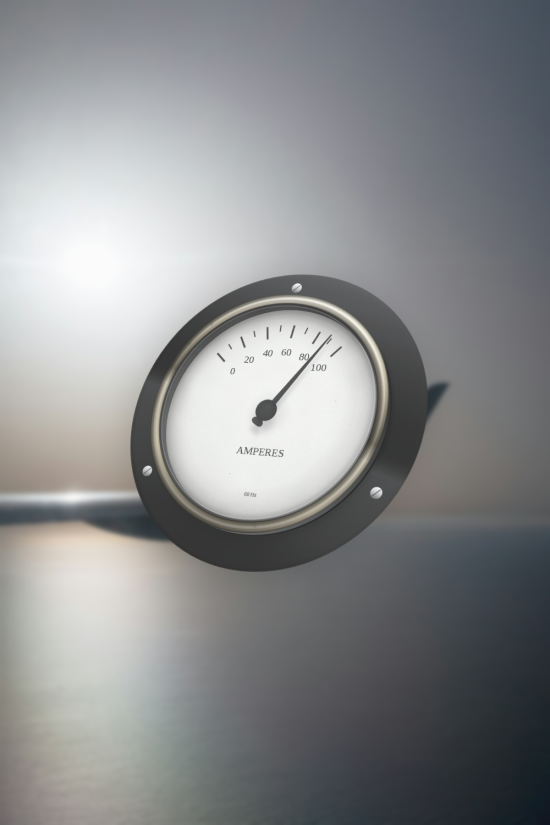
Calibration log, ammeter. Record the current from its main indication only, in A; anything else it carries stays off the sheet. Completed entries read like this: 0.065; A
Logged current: 90; A
